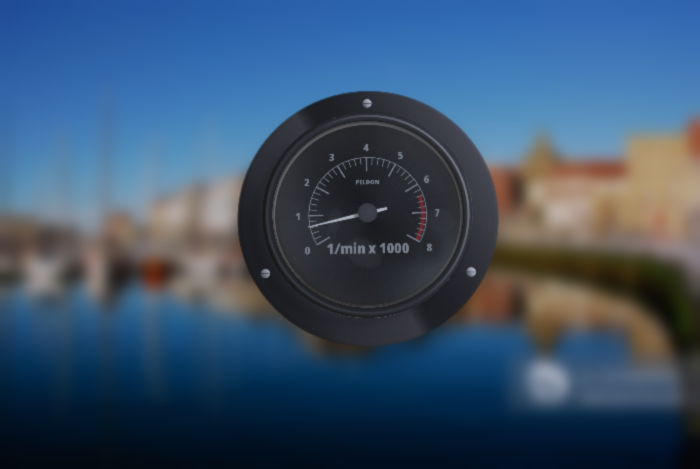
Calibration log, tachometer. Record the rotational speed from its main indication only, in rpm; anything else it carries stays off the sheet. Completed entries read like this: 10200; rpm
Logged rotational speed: 600; rpm
